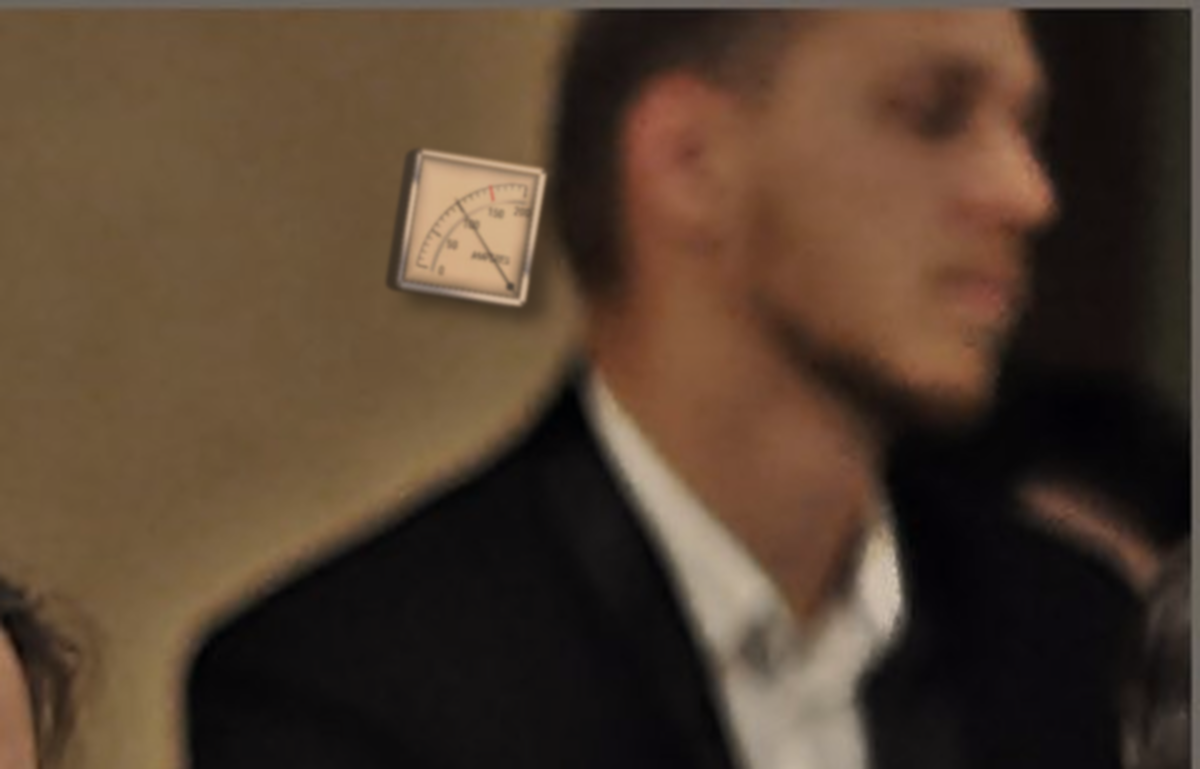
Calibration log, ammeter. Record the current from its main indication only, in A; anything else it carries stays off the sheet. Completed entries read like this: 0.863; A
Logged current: 100; A
